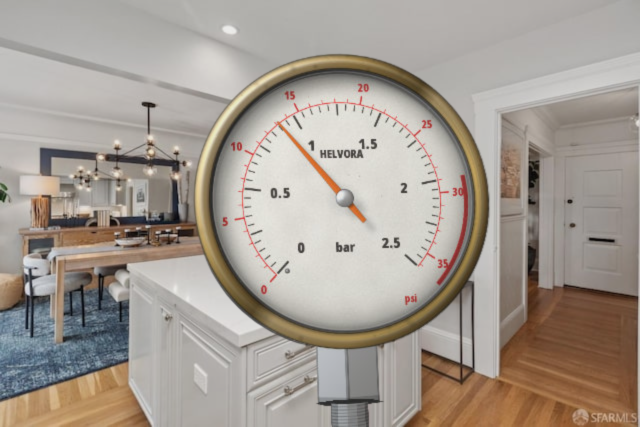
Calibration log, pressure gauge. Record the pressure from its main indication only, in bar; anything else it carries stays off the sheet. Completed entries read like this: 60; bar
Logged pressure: 0.9; bar
